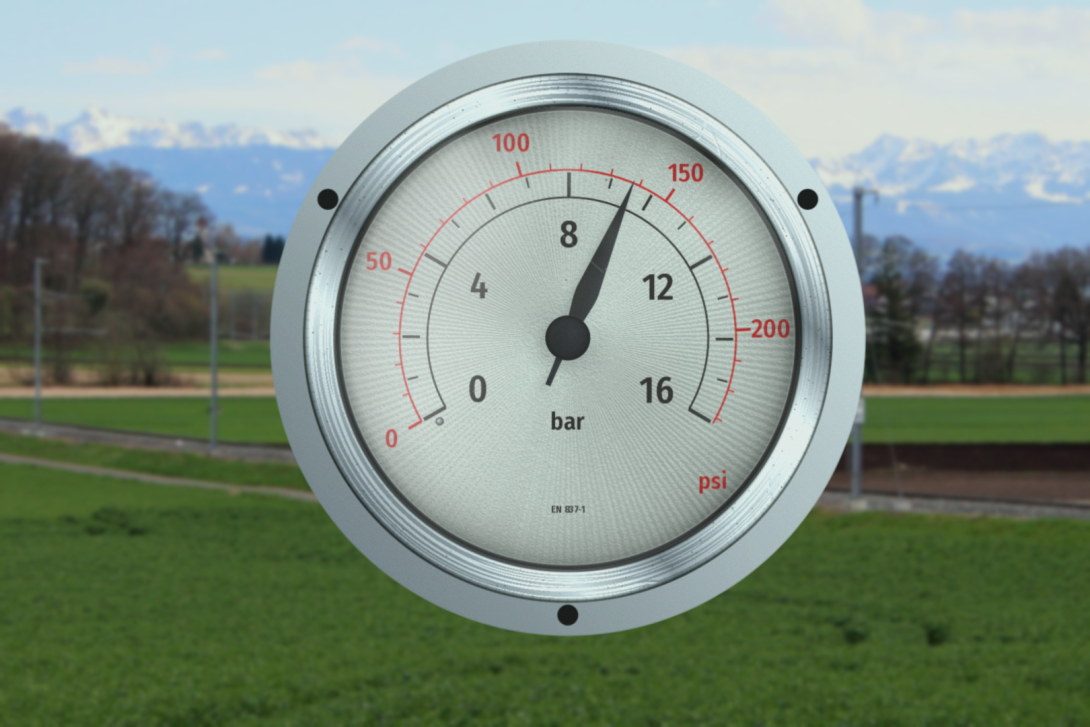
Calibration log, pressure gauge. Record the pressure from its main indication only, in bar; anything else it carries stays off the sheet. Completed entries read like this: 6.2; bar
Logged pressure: 9.5; bar
